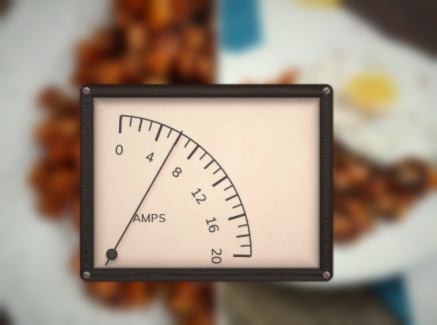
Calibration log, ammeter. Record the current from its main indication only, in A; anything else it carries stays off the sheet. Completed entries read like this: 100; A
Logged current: 6; A
